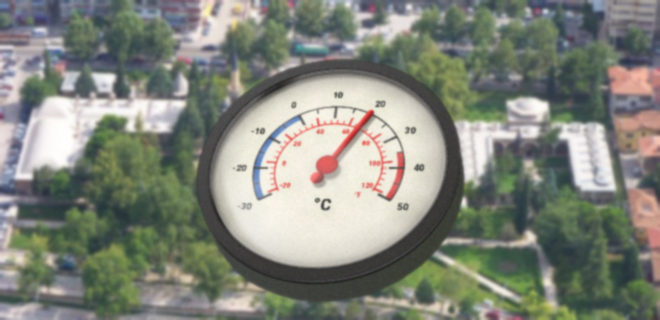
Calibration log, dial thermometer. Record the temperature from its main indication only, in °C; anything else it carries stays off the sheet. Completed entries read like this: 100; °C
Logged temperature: 20; °C
